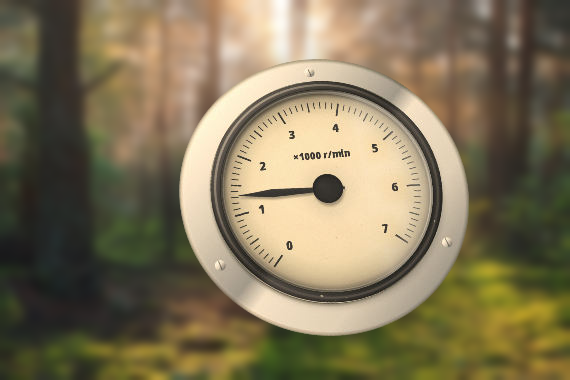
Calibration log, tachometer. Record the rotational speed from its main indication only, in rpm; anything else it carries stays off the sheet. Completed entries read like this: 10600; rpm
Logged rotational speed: 1300; rpm
